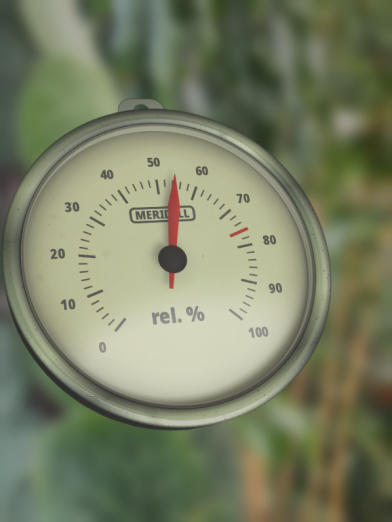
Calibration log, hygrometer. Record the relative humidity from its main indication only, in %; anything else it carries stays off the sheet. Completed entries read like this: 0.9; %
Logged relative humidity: 54; %
